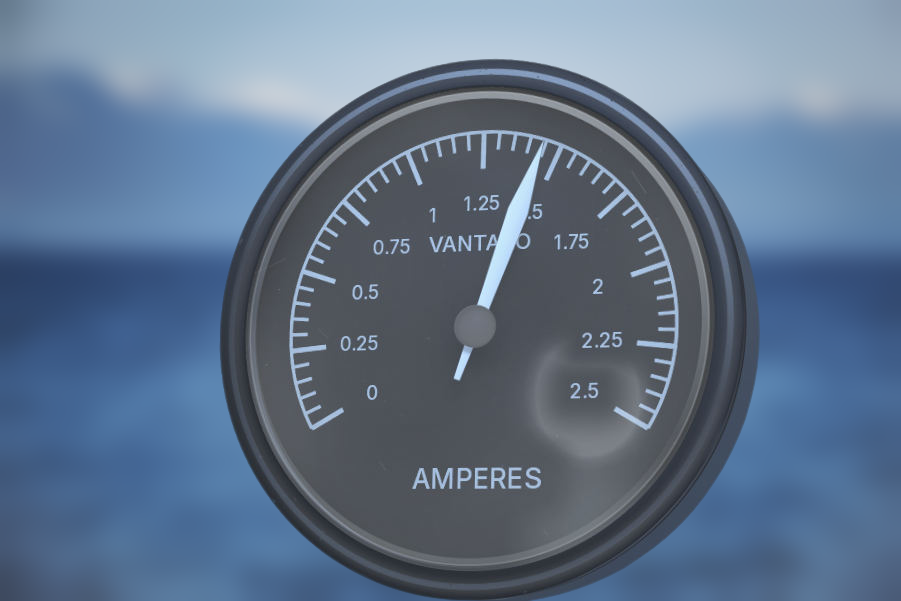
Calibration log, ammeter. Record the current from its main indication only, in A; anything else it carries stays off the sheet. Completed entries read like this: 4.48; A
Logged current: 1.45; A
